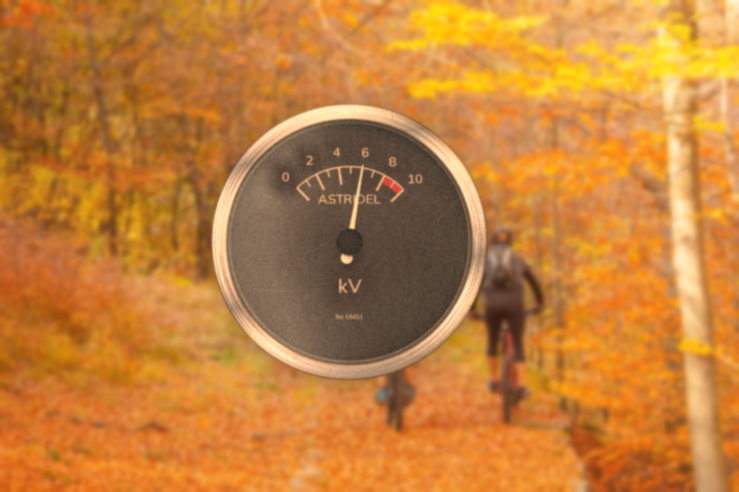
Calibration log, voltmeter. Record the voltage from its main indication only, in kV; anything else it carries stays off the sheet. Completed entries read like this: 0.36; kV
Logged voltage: 6; kV
